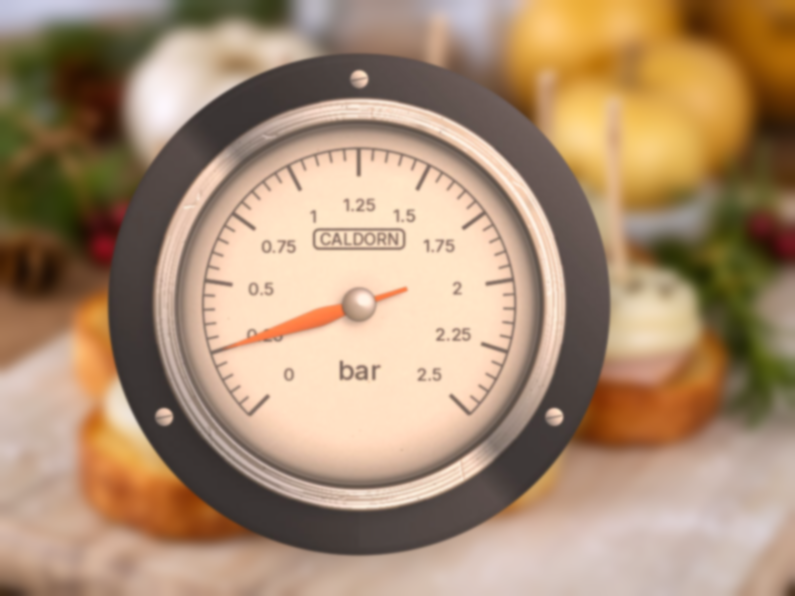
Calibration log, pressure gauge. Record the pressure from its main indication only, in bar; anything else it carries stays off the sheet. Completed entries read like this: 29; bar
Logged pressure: 0.25; bar
